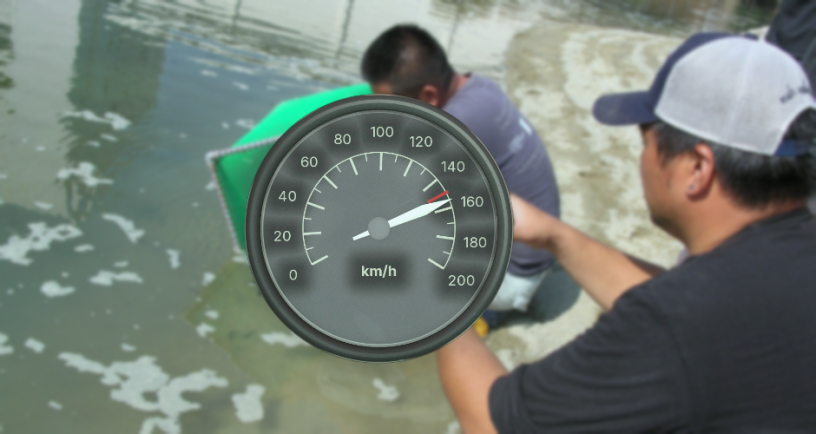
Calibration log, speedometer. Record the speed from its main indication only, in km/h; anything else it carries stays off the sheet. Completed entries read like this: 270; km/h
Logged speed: 155; km/h
